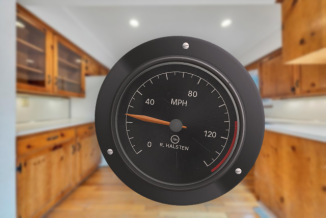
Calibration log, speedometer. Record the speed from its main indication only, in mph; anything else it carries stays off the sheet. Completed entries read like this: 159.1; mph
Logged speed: 25; mph
